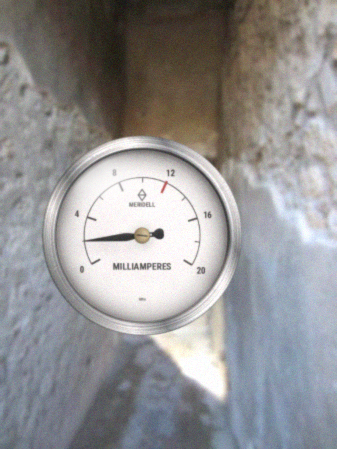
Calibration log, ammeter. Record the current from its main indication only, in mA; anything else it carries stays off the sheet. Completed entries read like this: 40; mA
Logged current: 2; mA
